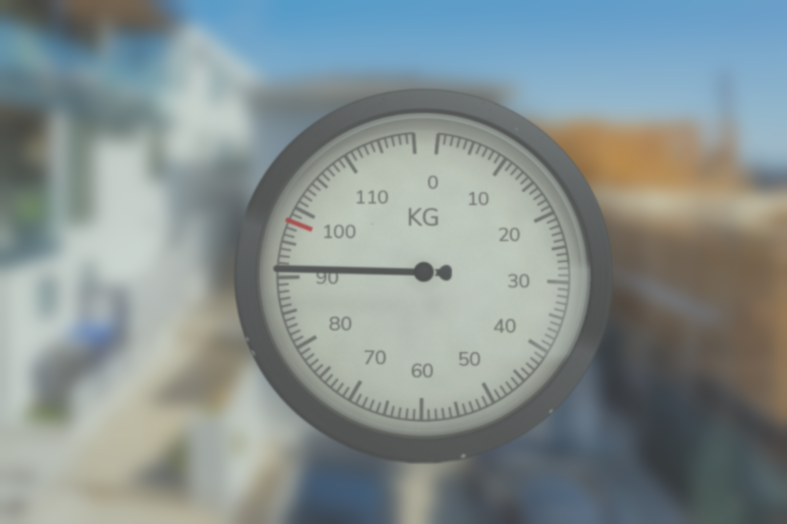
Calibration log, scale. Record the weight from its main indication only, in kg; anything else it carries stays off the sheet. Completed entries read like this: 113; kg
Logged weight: 91; kg
